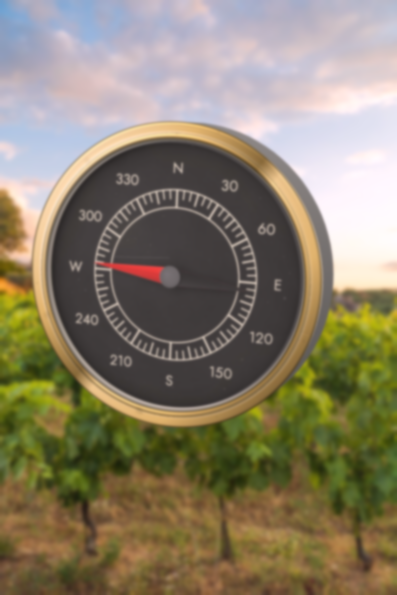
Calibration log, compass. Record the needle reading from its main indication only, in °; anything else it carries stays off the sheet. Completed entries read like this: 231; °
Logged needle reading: 275; °
